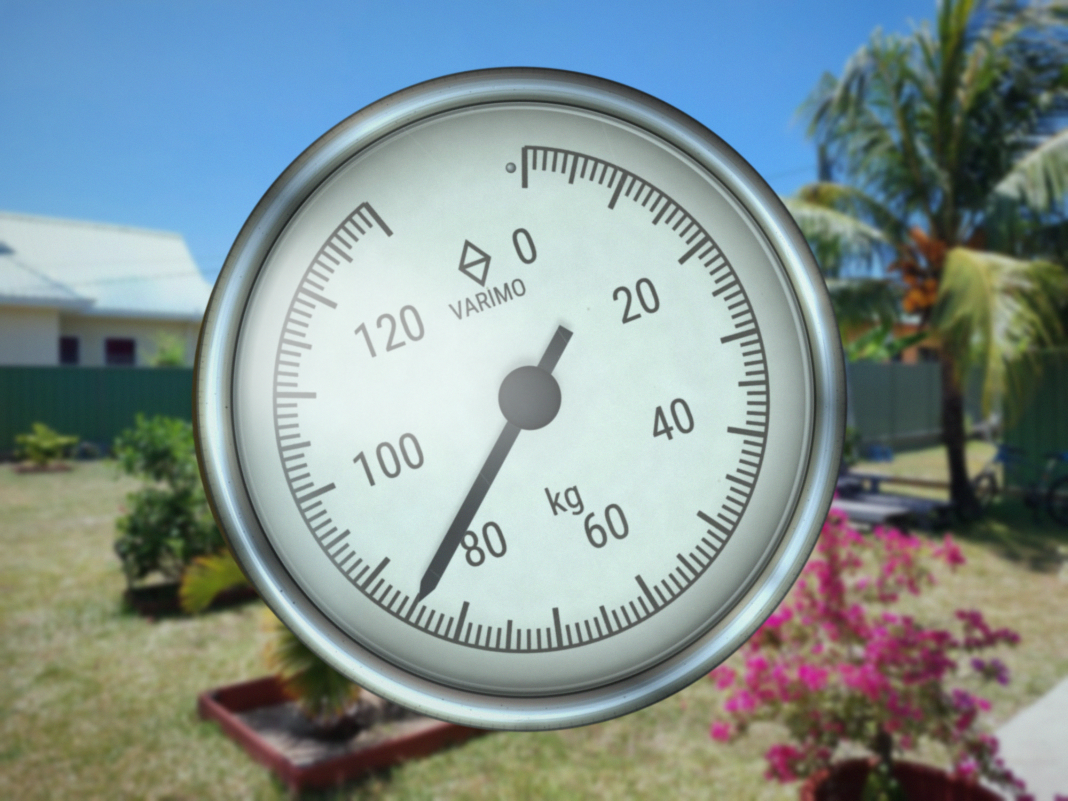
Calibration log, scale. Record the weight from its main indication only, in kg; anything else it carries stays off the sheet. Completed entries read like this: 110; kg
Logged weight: 85; kg
